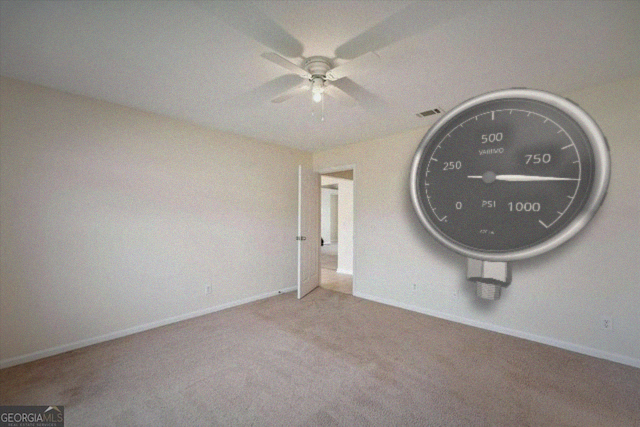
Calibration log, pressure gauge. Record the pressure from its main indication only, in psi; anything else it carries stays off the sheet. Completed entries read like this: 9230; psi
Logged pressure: 850; psi
